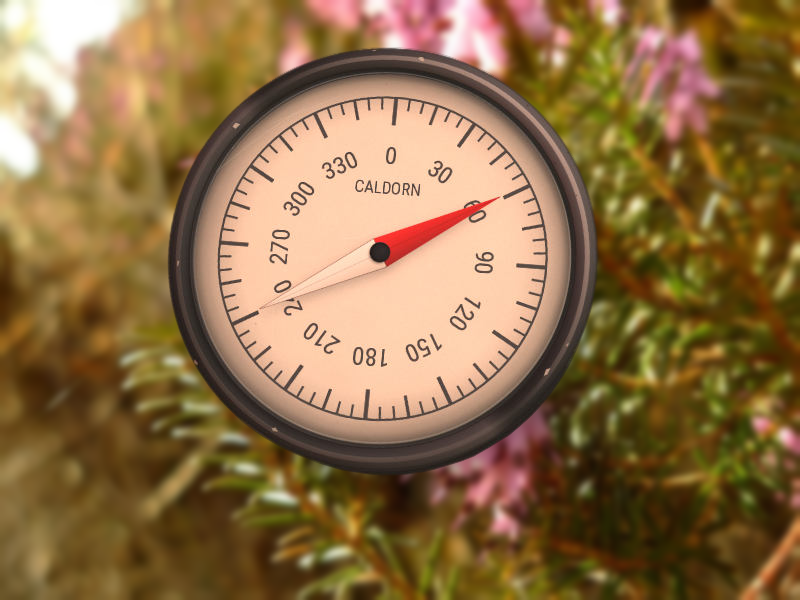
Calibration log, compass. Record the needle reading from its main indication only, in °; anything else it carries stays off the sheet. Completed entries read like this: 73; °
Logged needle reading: 60; °
